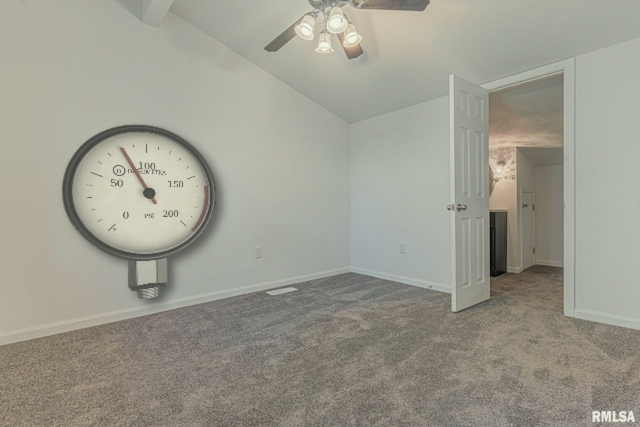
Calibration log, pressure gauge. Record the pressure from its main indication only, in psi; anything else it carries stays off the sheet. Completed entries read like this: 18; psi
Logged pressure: 80; psi
